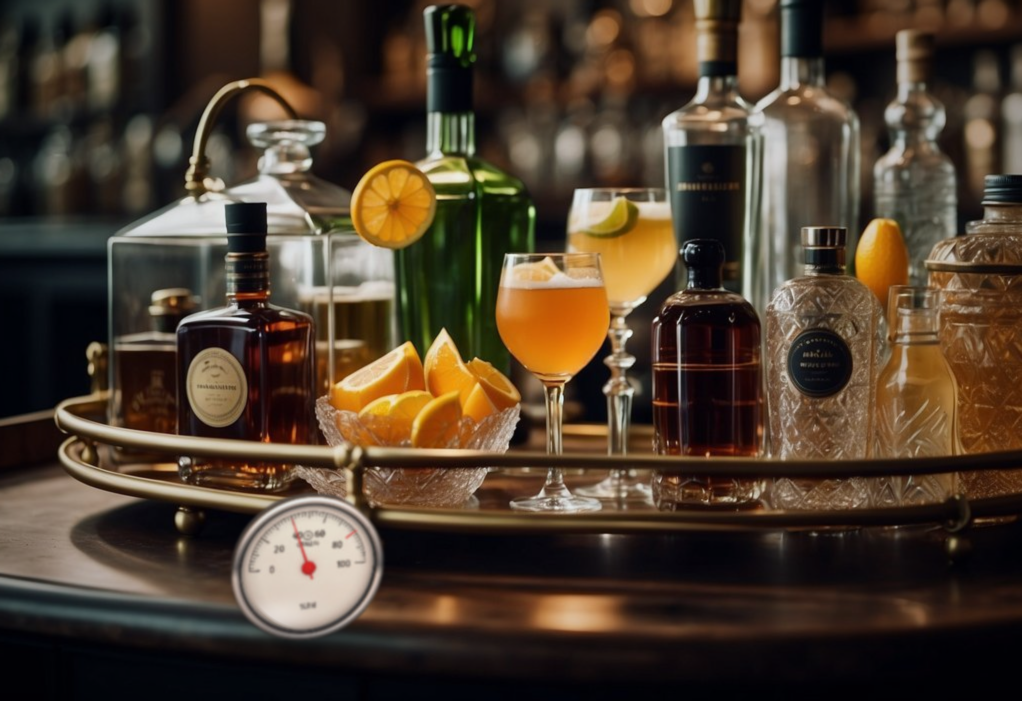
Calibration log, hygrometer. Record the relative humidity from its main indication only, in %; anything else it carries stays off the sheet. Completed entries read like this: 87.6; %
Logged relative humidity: 40; %
